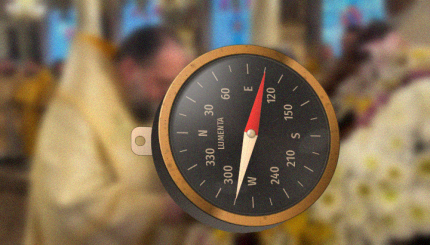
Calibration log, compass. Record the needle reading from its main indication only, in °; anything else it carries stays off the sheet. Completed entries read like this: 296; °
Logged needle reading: 105; °
